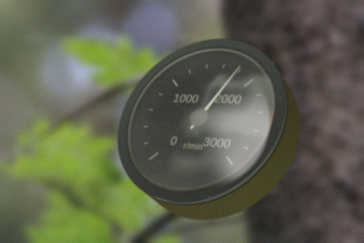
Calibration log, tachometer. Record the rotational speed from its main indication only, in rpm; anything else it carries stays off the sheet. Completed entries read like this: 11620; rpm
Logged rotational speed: 1800; rpm
